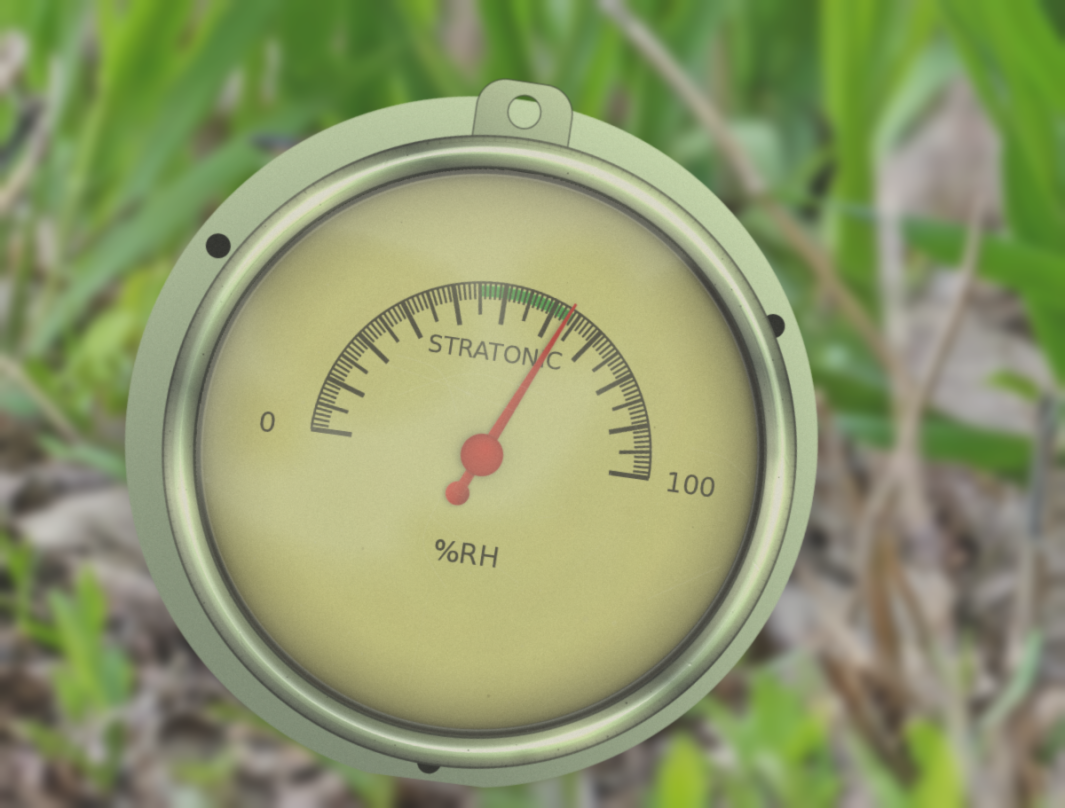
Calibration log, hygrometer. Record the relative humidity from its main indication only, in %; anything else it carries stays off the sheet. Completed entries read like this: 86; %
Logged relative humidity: 63; %
